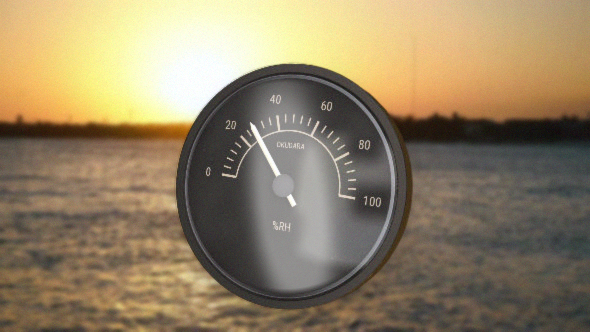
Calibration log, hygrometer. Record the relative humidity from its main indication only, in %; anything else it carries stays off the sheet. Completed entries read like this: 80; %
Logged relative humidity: 28; %
